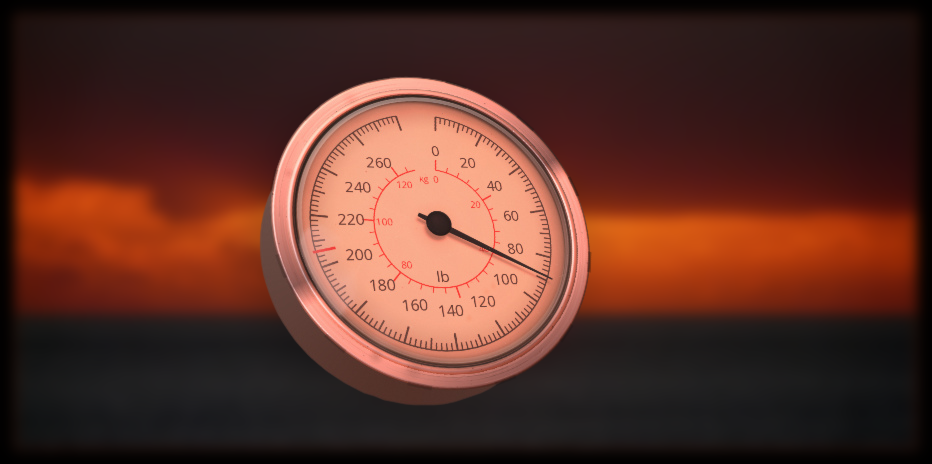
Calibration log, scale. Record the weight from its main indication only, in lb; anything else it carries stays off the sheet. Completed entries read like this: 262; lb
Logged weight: 90; lb
